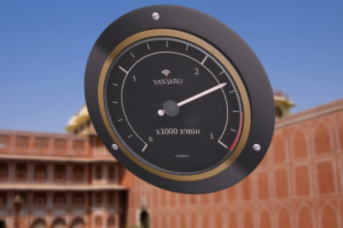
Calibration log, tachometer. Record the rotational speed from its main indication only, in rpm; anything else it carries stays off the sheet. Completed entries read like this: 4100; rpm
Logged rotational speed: 2300; rpm
